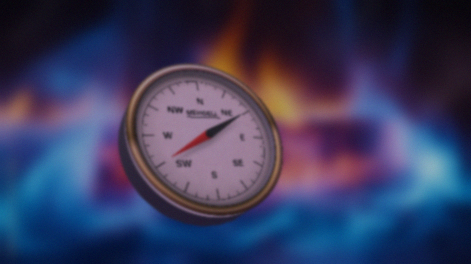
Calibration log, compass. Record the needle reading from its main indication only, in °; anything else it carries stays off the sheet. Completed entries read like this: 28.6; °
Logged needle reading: 240; °
